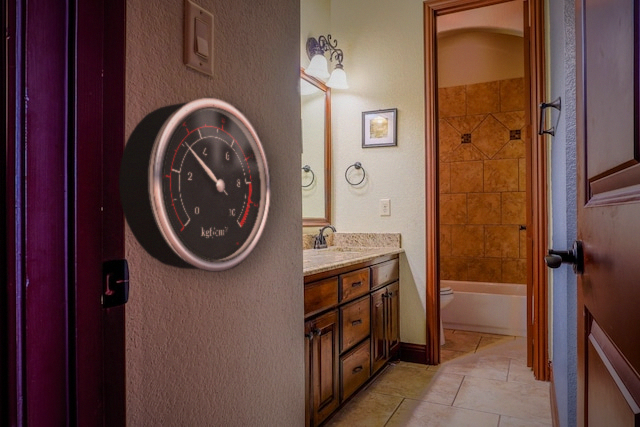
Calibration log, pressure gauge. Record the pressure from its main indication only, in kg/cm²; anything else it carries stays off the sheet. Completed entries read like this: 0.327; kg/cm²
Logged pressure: 3; kg/cm²
